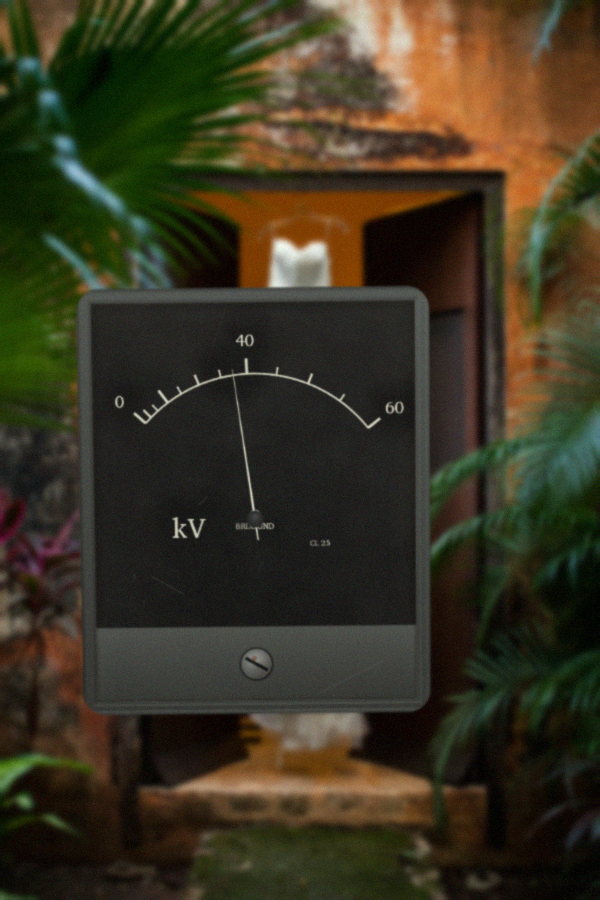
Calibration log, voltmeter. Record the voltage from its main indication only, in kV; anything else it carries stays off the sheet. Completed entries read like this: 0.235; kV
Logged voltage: 37.5; kV
